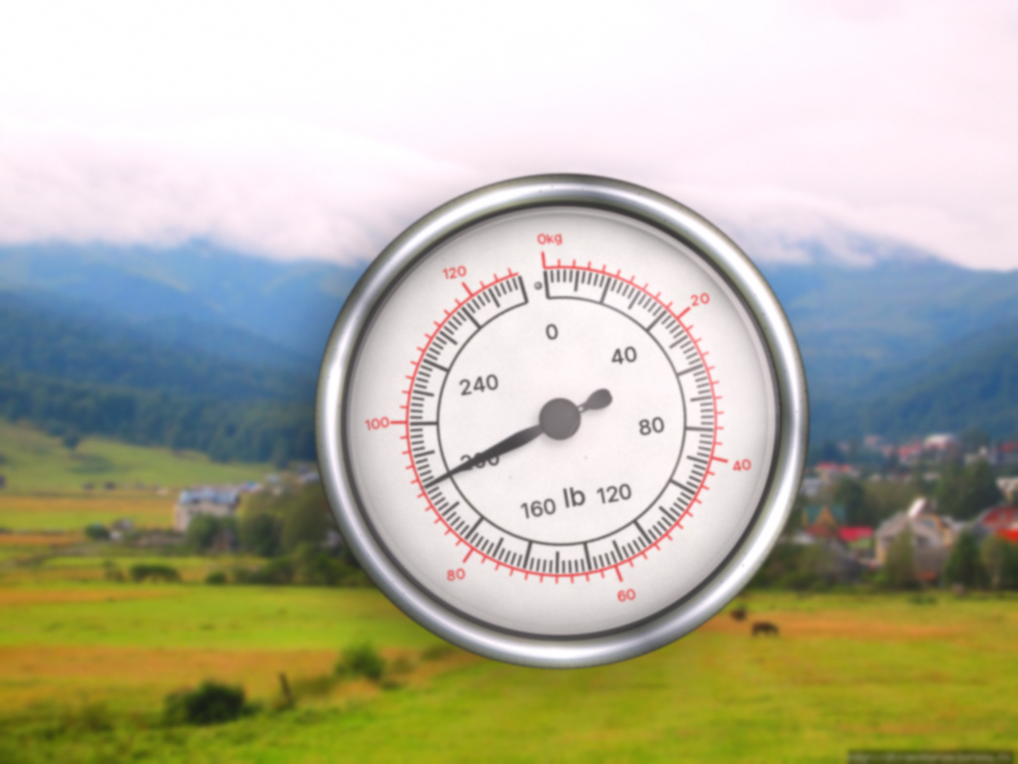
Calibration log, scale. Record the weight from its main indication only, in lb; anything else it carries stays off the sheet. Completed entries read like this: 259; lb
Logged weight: 200; lb
